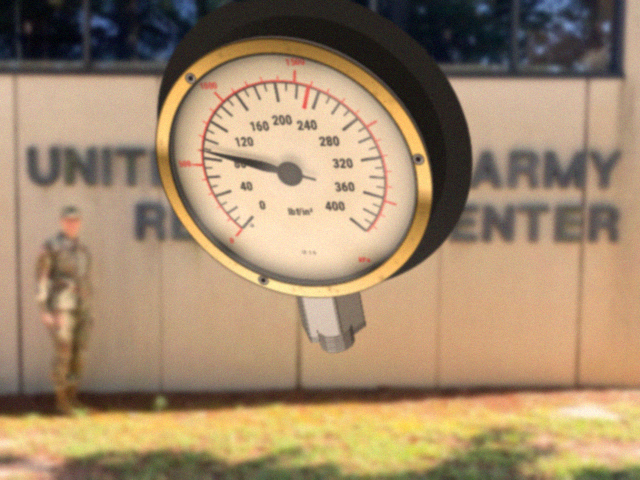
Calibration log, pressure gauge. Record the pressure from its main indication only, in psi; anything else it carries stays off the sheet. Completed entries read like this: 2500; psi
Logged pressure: 90; psi
